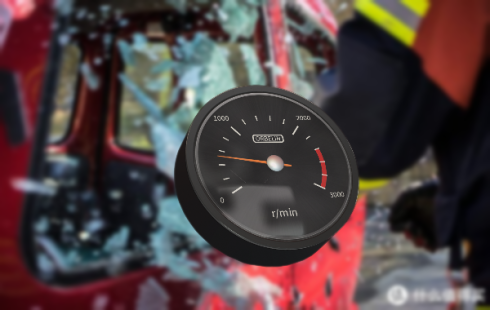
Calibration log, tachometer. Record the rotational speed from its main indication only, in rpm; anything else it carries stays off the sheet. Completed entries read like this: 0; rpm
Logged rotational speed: 500; rpm
